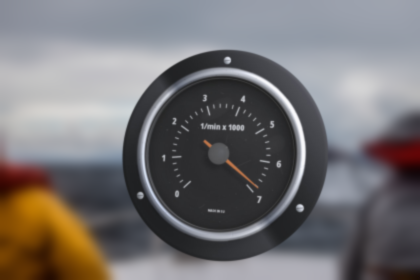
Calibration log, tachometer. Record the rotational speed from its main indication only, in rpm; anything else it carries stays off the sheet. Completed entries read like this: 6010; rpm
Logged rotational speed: 6800; rpm
